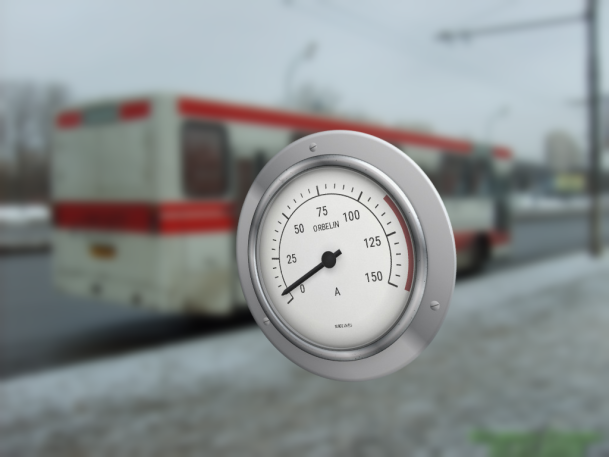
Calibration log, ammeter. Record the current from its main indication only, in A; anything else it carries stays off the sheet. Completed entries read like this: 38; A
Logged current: 5; A
